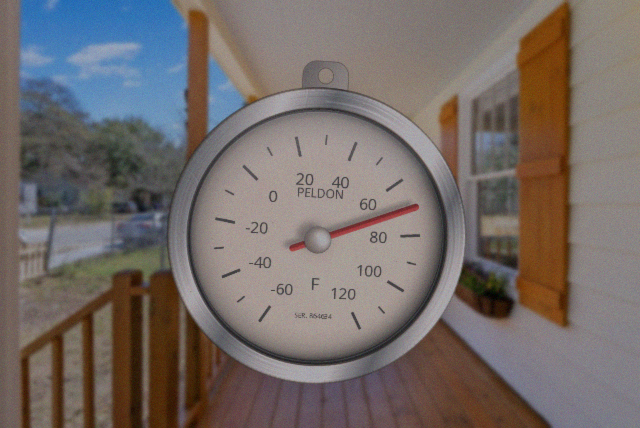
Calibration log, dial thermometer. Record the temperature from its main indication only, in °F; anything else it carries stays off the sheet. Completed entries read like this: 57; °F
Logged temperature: 70; °F
